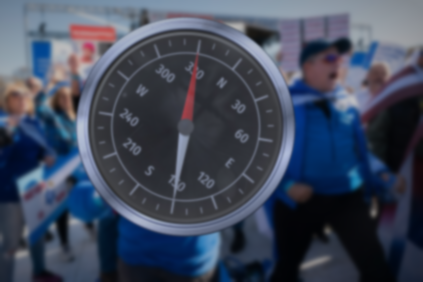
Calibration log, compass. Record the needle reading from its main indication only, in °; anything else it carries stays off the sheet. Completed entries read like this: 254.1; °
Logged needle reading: 330; °
